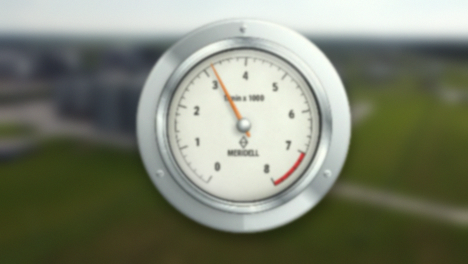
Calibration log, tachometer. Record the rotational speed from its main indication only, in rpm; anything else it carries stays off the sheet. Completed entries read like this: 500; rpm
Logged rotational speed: 3200; rpm
